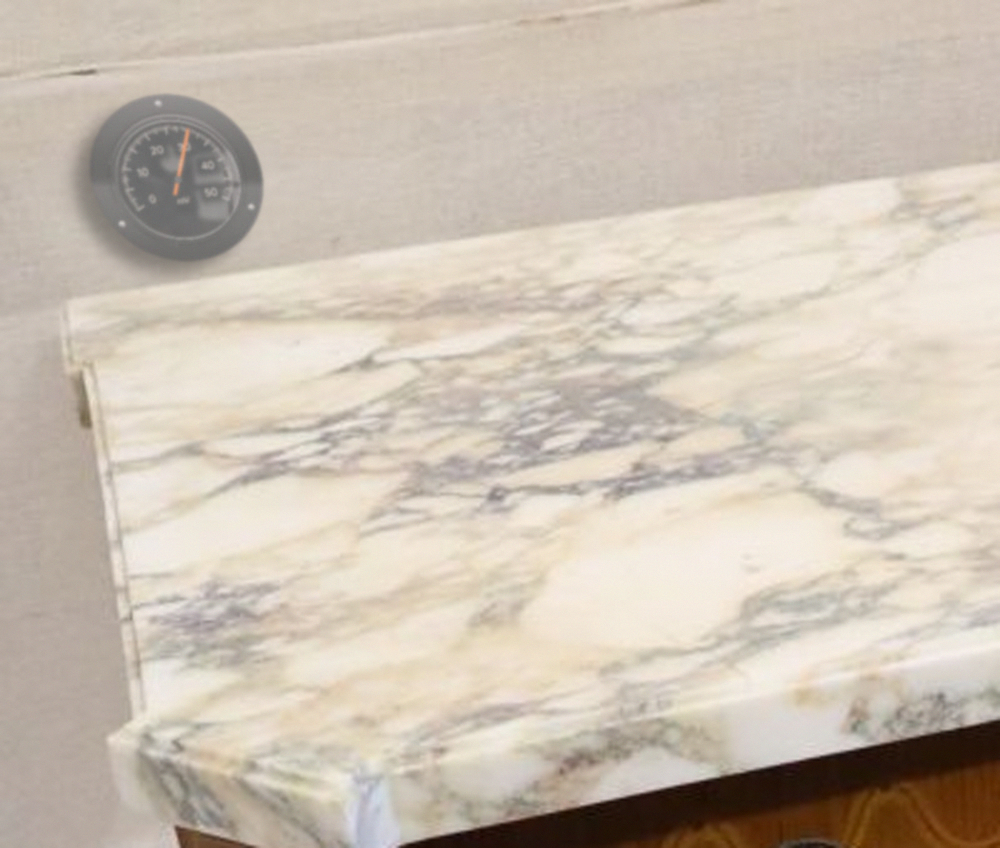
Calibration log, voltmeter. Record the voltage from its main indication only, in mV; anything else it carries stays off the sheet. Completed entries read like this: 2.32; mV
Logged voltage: 30; mV
